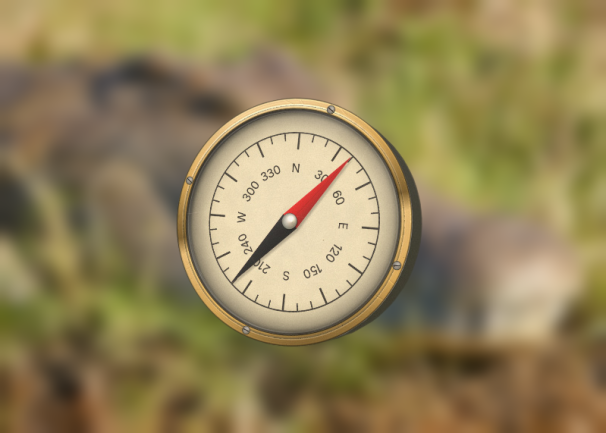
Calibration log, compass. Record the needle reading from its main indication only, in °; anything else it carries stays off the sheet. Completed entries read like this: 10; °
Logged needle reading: 40; °
